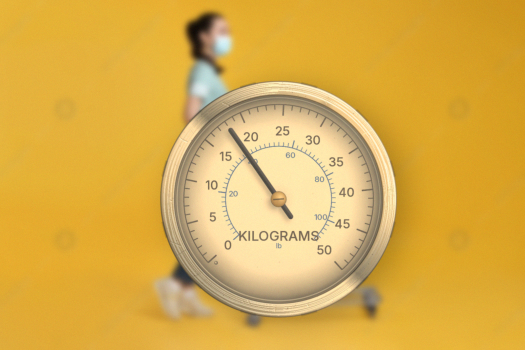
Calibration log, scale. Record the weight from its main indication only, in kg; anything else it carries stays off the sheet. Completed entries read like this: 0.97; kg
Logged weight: 18; kg
